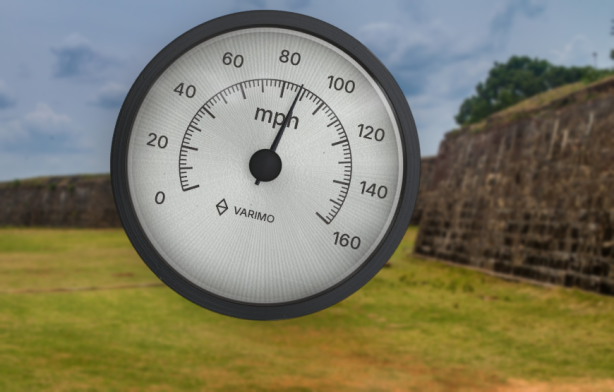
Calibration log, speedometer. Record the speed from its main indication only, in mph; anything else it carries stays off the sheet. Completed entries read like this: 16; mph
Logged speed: 88; mph
